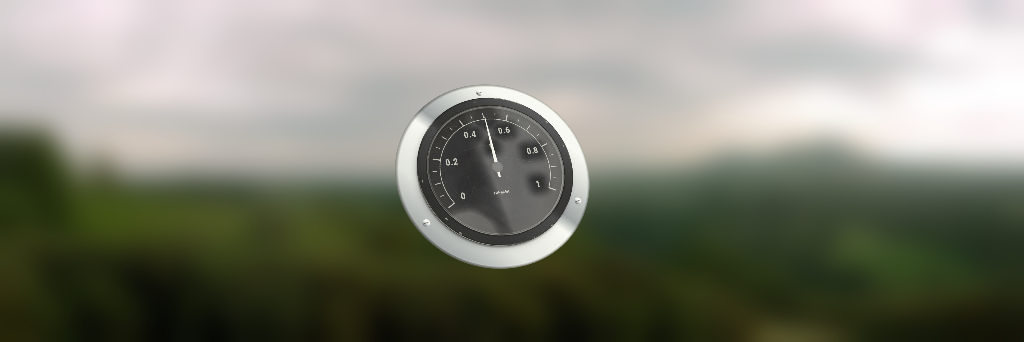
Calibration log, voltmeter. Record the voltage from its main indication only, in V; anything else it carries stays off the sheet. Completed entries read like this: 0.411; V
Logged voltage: 0.5; V
